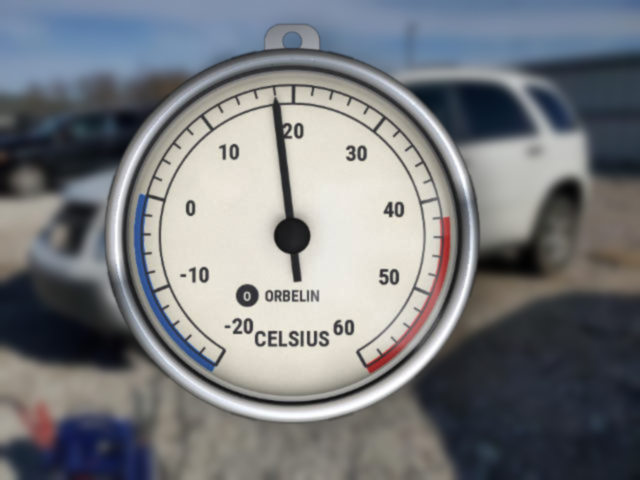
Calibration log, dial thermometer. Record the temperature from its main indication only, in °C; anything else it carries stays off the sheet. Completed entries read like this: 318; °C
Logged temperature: 18; °C
